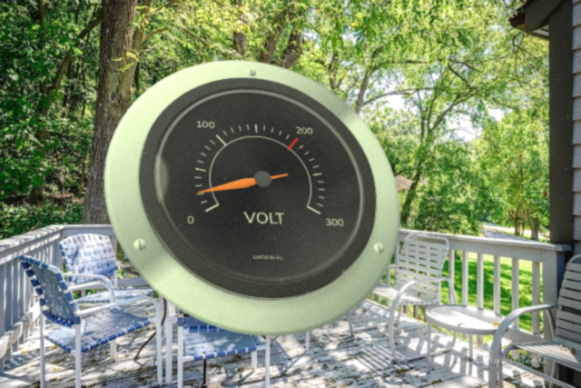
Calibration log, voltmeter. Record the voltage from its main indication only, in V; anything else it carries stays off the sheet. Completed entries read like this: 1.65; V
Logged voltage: 20; V
